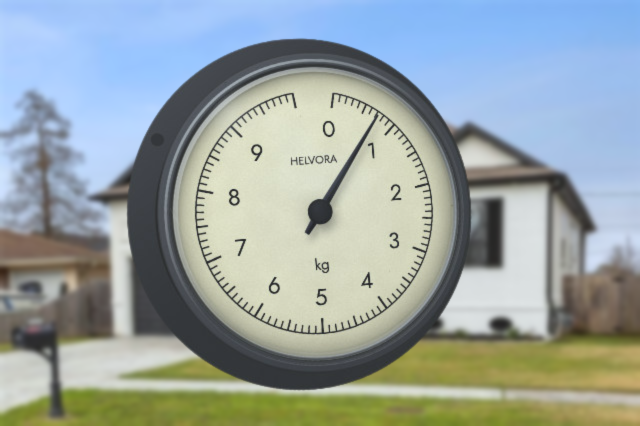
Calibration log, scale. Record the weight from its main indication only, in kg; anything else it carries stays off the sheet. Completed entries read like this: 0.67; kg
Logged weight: 0.7; kg
